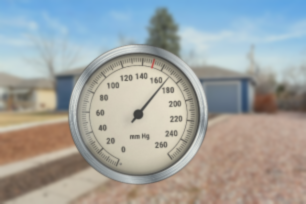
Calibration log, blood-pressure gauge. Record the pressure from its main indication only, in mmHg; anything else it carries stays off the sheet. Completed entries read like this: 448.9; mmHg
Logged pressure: 170; mmHg
